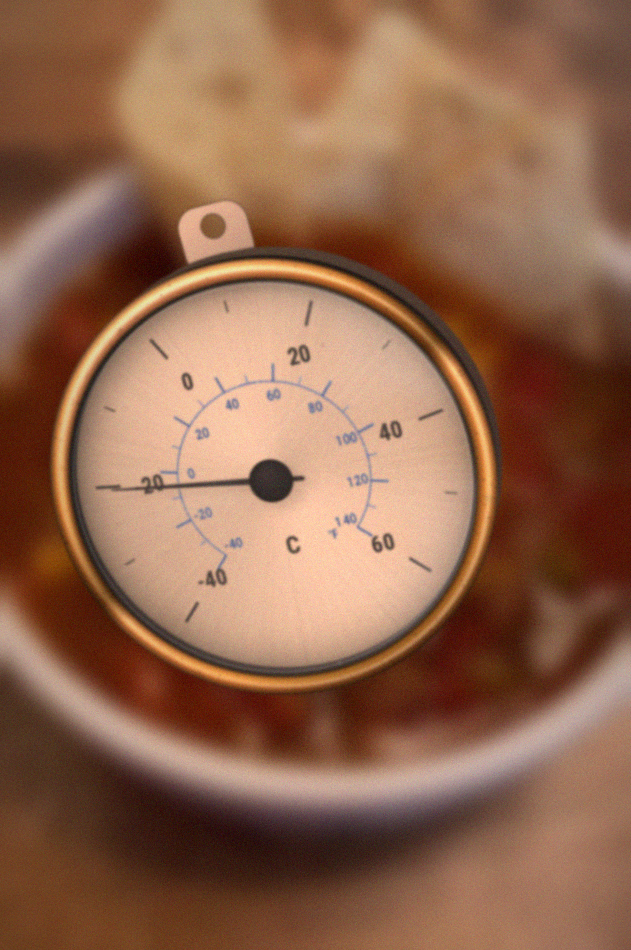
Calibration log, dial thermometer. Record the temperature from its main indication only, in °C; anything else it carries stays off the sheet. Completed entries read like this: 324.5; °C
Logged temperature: -20; °C
